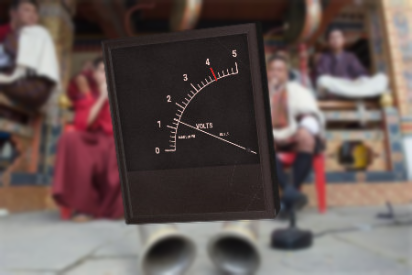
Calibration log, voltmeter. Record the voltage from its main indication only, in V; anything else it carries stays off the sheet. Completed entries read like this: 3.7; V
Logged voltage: 1.4; V
